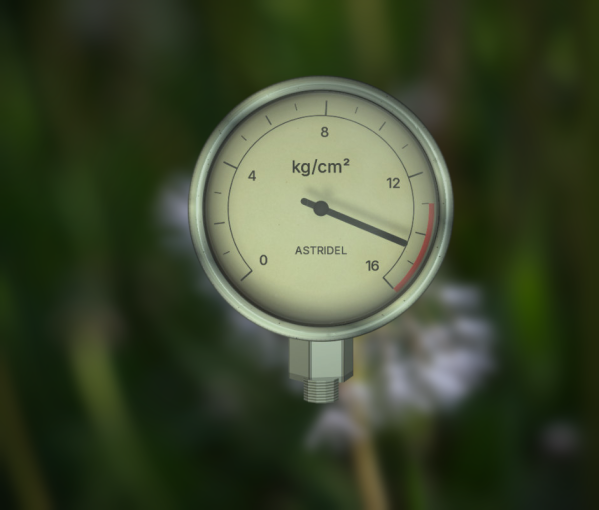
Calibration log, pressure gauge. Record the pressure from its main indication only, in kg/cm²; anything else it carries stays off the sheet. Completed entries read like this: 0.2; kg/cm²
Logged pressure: 14.5; kg/cm²
